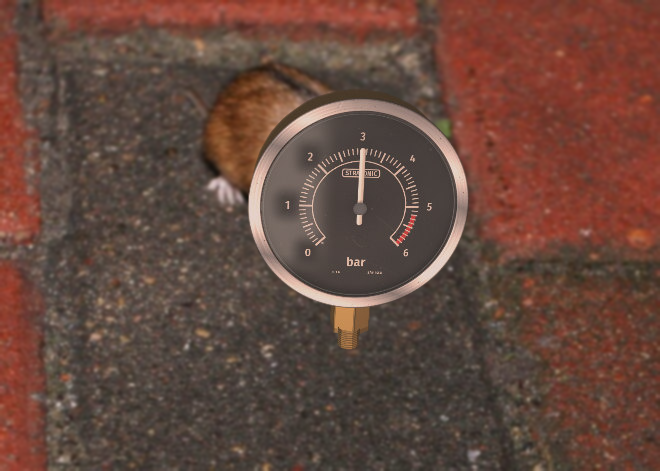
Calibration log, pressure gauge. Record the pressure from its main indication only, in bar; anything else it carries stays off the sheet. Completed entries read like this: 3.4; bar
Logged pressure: 3; bar
